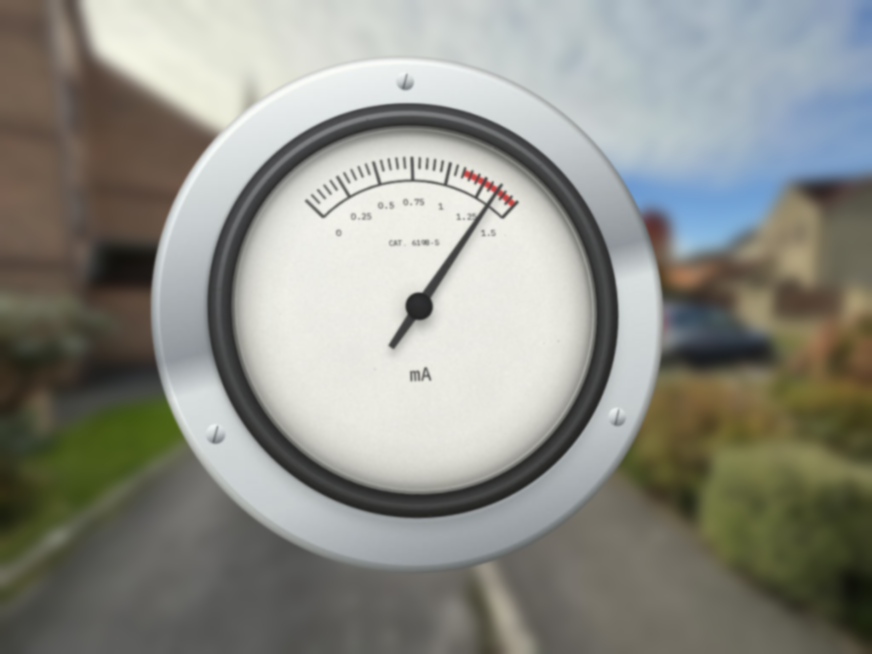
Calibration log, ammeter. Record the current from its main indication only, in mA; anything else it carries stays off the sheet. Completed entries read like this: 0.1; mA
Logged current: 1.35; mA
